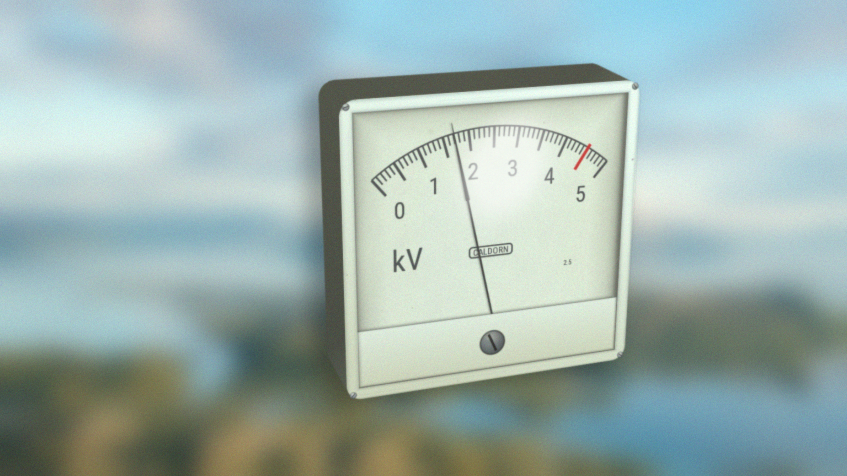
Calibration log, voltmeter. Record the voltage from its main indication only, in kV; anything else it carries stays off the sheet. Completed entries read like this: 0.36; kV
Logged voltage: 1.7; kV
